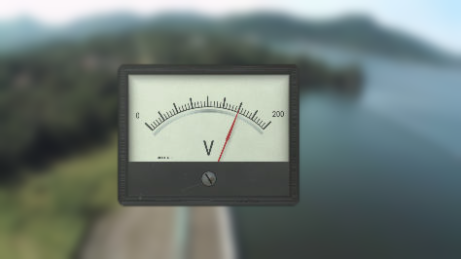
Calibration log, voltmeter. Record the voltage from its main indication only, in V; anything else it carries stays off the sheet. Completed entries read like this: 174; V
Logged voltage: 150; V
